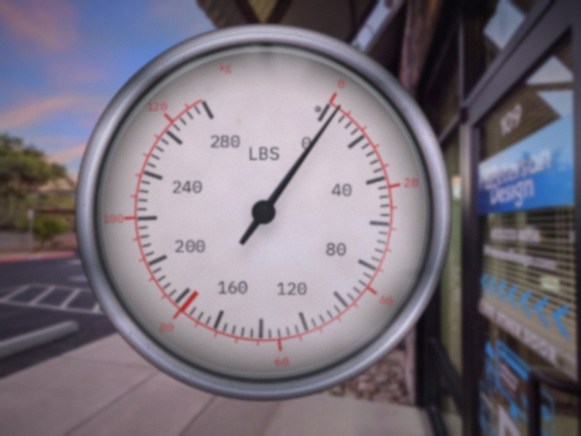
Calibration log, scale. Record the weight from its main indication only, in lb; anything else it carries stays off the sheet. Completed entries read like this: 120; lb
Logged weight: 4; lb
